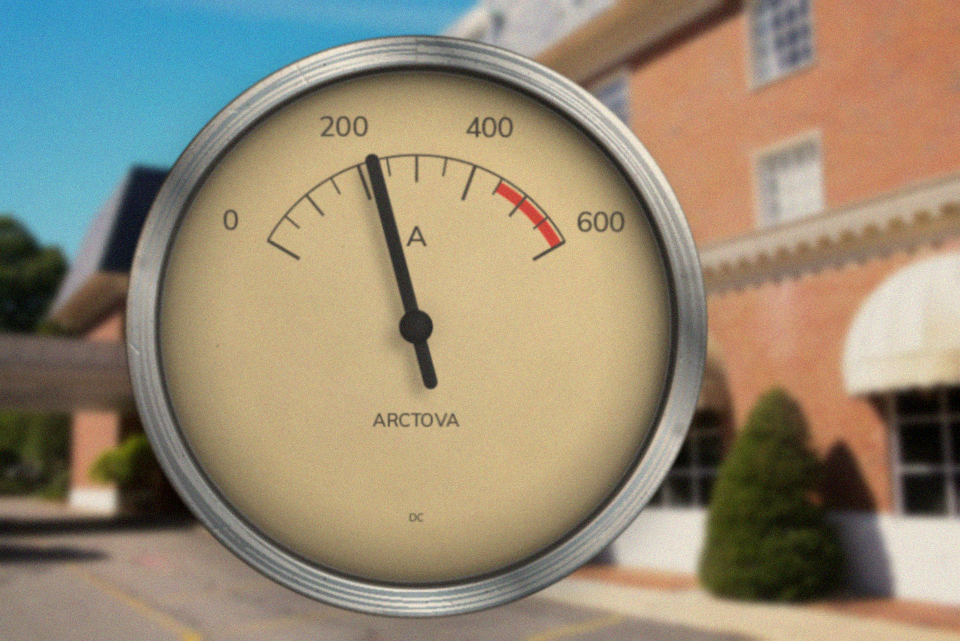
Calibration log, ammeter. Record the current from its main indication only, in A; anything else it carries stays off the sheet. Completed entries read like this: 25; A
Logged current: 225; A
